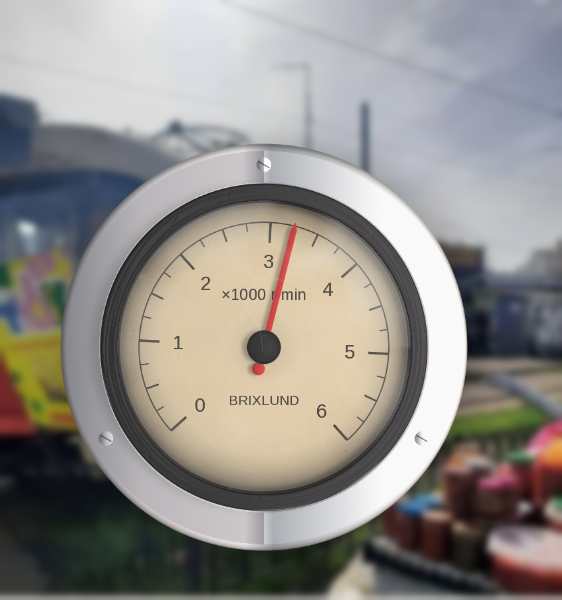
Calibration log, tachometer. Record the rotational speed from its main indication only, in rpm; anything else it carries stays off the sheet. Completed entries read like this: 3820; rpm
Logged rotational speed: 3250; rpm
